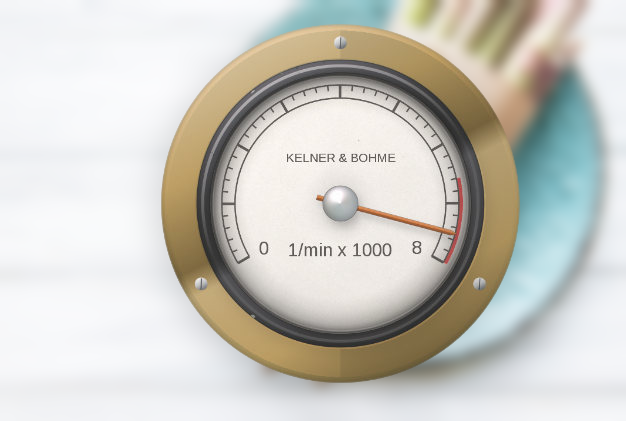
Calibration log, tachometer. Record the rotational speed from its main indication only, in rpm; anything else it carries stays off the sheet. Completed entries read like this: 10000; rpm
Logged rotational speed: 7500; rpm
